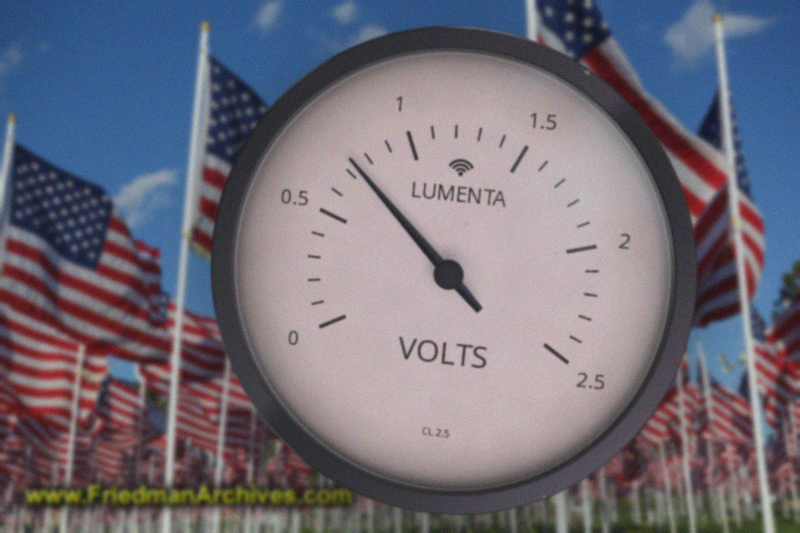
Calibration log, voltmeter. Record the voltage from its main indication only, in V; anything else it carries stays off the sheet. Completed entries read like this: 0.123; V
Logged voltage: 0.75; V
